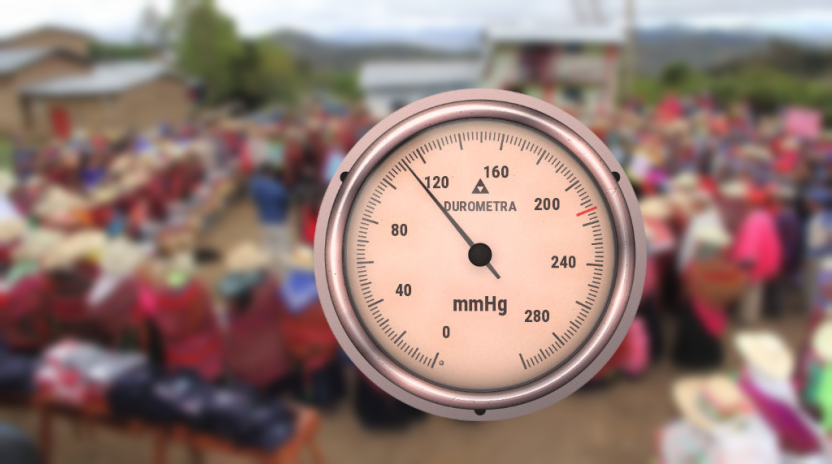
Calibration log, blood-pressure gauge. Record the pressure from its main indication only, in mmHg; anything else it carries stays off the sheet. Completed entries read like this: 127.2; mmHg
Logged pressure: 112; mmHg
